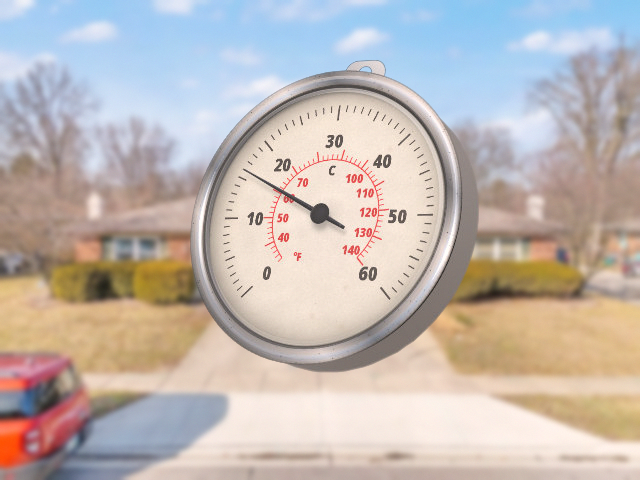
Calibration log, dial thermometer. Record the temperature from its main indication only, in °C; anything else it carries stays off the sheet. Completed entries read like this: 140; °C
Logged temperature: 16; °C
